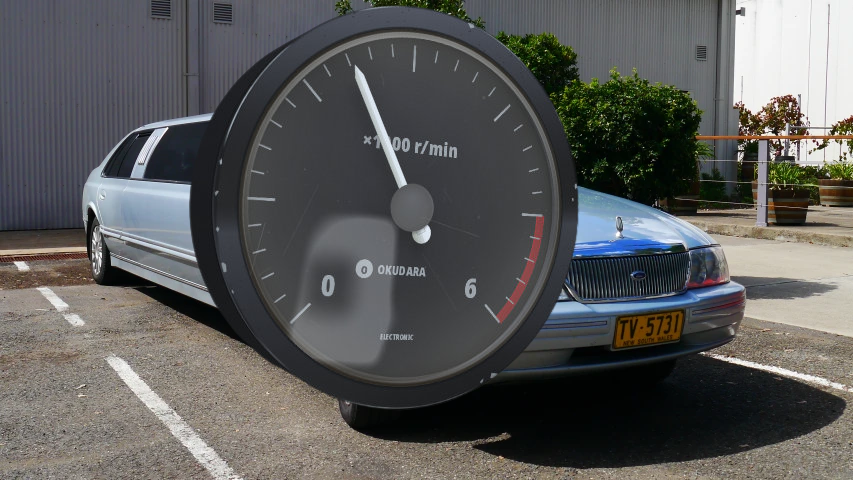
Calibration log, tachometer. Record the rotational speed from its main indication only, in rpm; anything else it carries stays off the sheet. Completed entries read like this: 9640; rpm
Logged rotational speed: 2400; rpm
